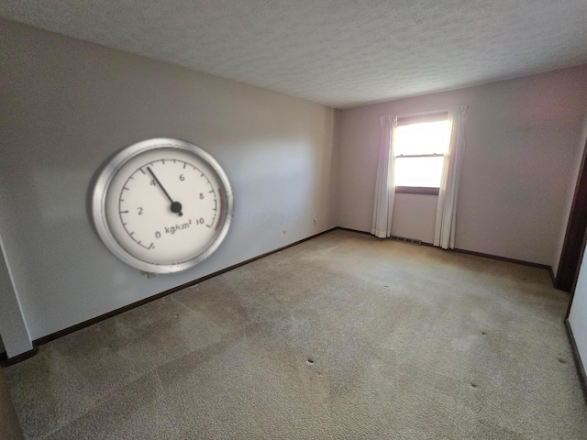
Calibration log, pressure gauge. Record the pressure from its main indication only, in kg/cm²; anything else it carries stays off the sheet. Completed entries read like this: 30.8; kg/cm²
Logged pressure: 4.25; kg/cm²
